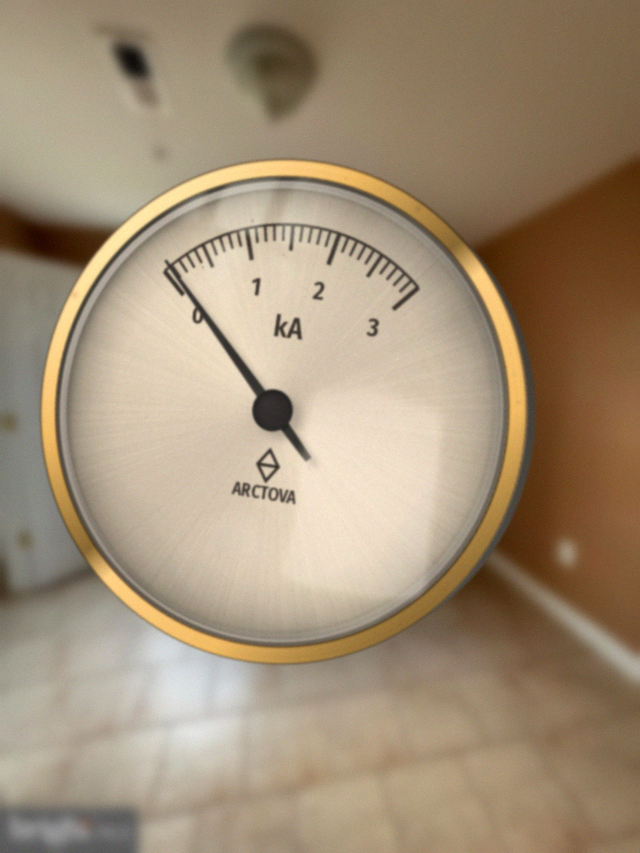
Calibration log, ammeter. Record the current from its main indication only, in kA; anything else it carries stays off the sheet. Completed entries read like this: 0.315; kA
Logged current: 0.1; kA
